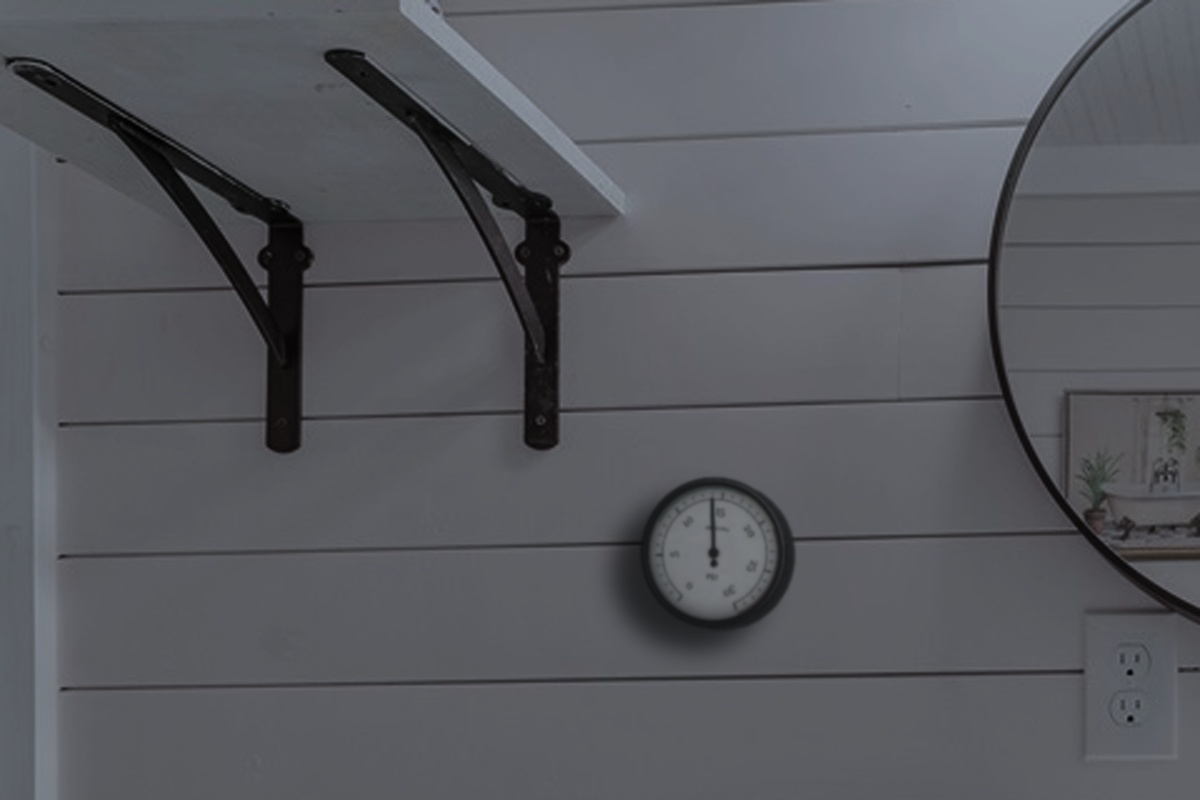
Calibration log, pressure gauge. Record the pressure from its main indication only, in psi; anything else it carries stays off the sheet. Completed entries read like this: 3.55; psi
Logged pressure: 14; psi
